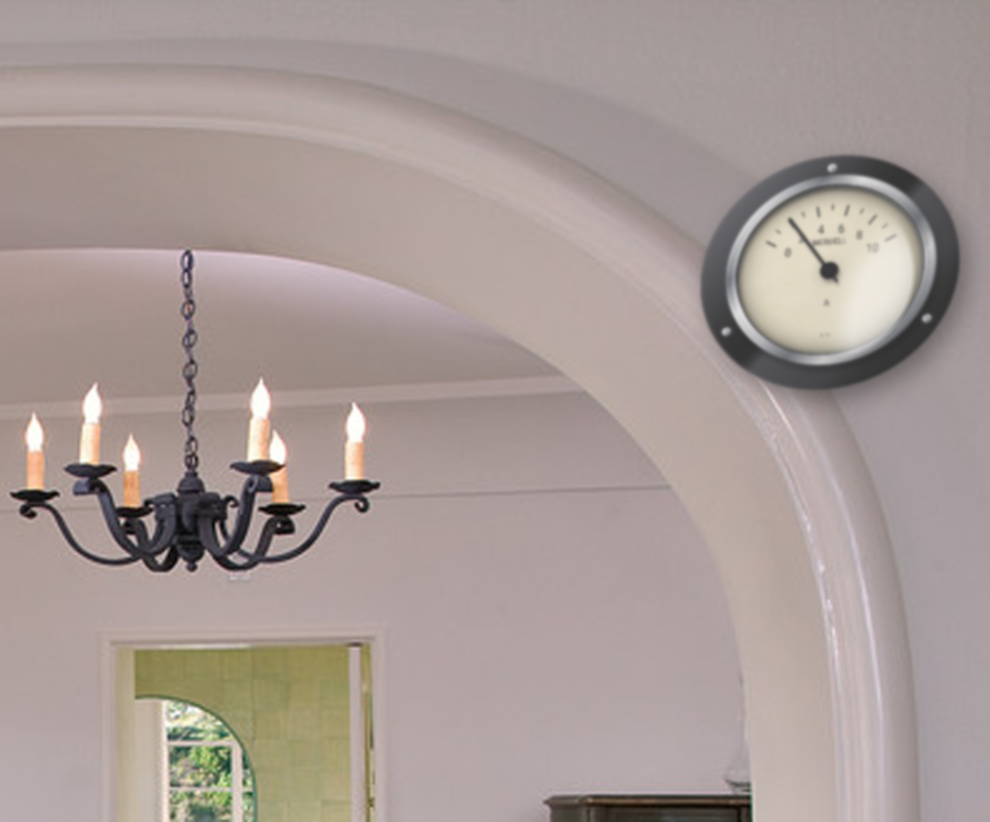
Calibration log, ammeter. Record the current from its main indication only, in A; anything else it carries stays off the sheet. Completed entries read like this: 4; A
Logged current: 2; A
